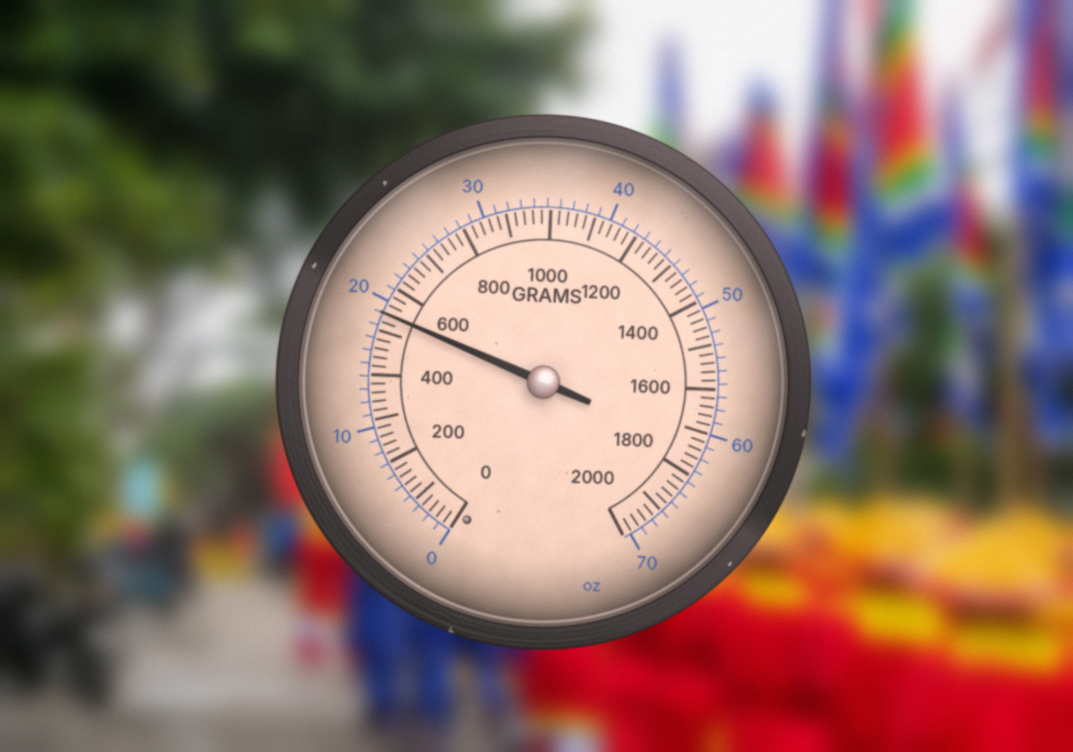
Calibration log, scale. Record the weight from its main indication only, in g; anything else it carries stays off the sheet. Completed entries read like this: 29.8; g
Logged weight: 540; g
